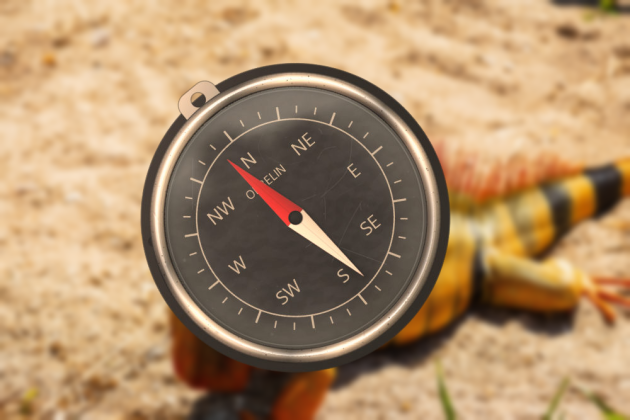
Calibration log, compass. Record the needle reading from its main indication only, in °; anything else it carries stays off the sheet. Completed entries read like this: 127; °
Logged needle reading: 350; °
